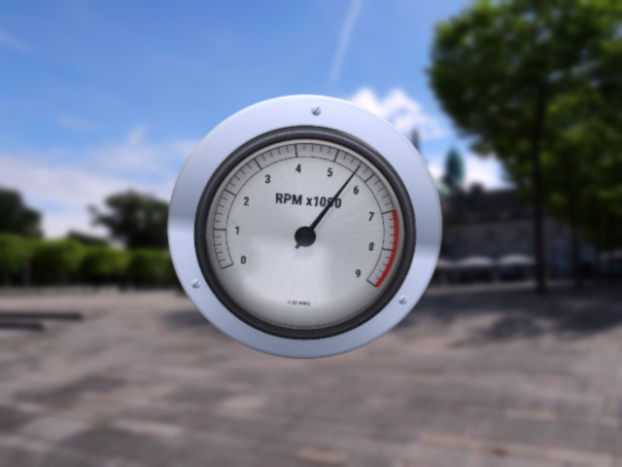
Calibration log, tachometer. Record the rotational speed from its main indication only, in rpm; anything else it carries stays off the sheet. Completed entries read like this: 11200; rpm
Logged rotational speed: 5600; rpm
